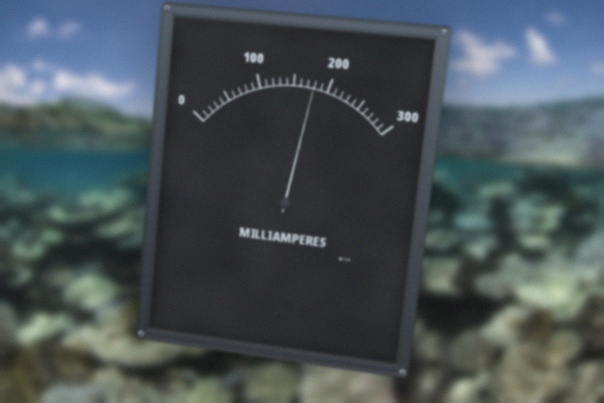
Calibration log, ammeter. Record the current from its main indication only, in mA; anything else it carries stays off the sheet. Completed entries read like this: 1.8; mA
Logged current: 180; mA
